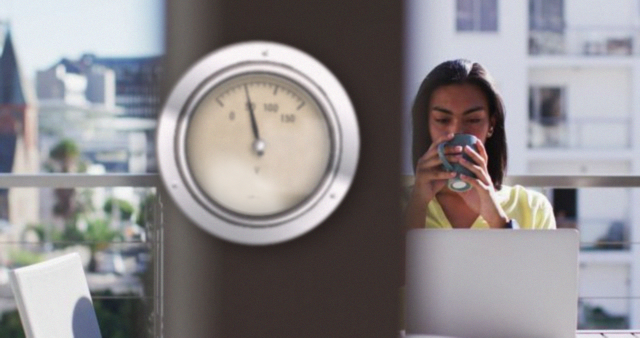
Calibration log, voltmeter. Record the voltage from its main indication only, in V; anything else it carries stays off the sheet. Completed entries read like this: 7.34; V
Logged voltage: 50; V
